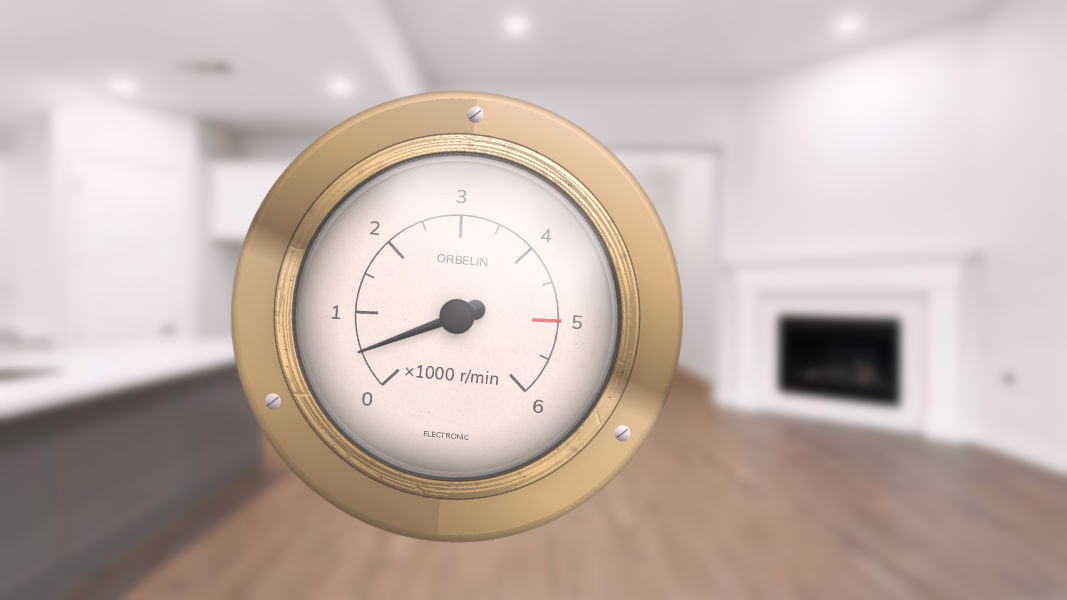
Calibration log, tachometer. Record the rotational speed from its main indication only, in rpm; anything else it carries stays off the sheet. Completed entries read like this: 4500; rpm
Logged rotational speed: 500; rpm
